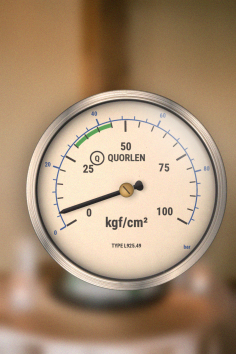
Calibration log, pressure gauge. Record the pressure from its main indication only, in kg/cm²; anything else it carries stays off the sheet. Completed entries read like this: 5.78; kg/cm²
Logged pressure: 5; kg/cm²
